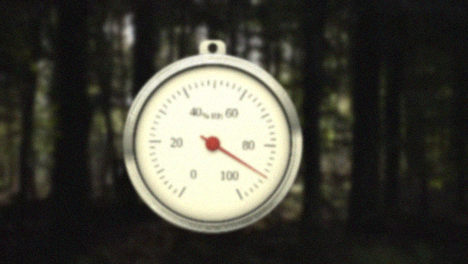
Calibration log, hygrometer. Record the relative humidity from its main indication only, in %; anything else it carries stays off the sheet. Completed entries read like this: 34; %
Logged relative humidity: 90; %
